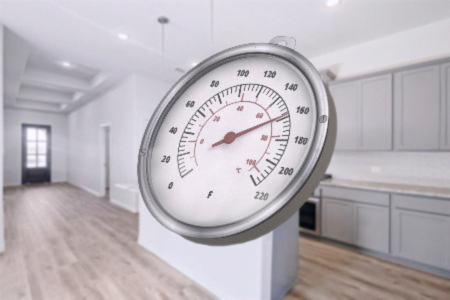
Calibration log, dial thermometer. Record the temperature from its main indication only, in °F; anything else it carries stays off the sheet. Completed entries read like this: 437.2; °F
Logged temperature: 160; °F
